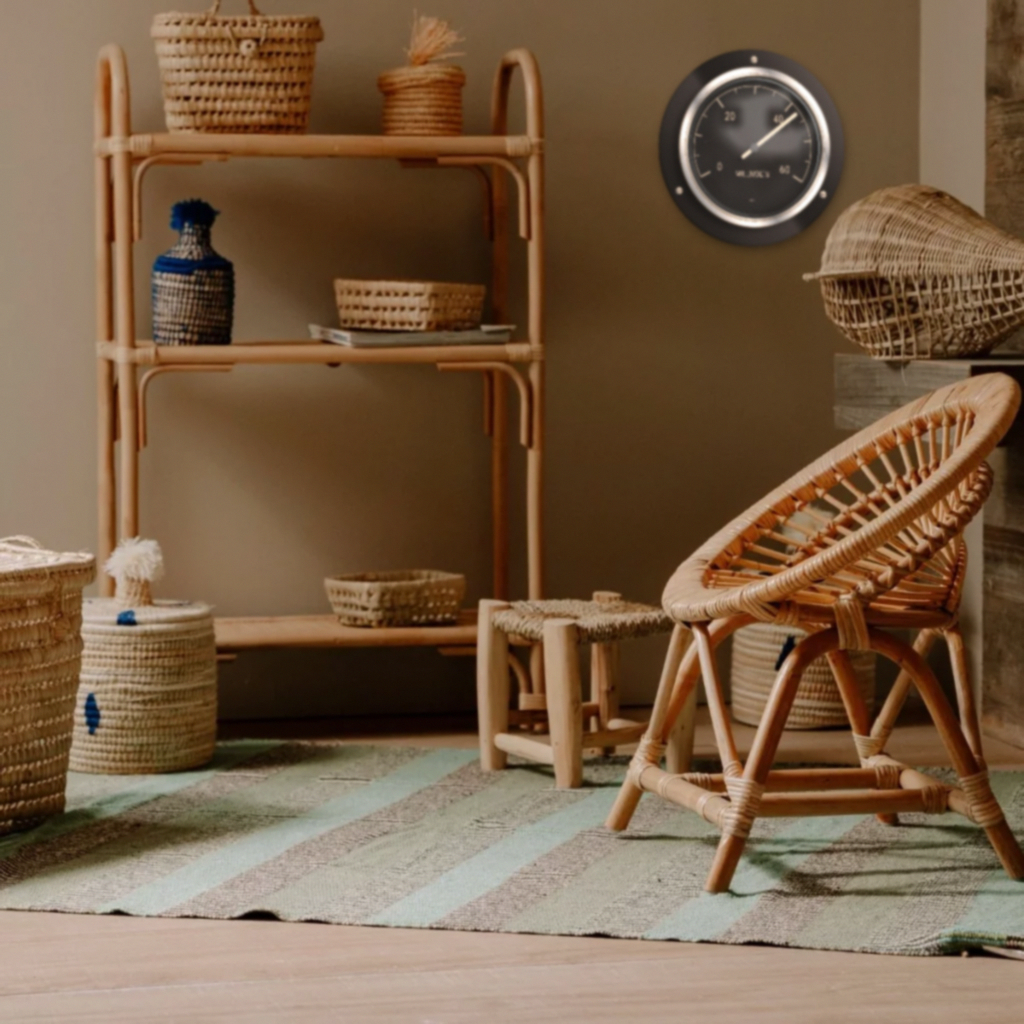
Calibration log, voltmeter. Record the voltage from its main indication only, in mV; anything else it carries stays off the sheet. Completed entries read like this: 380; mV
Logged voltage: 42.5; mV
